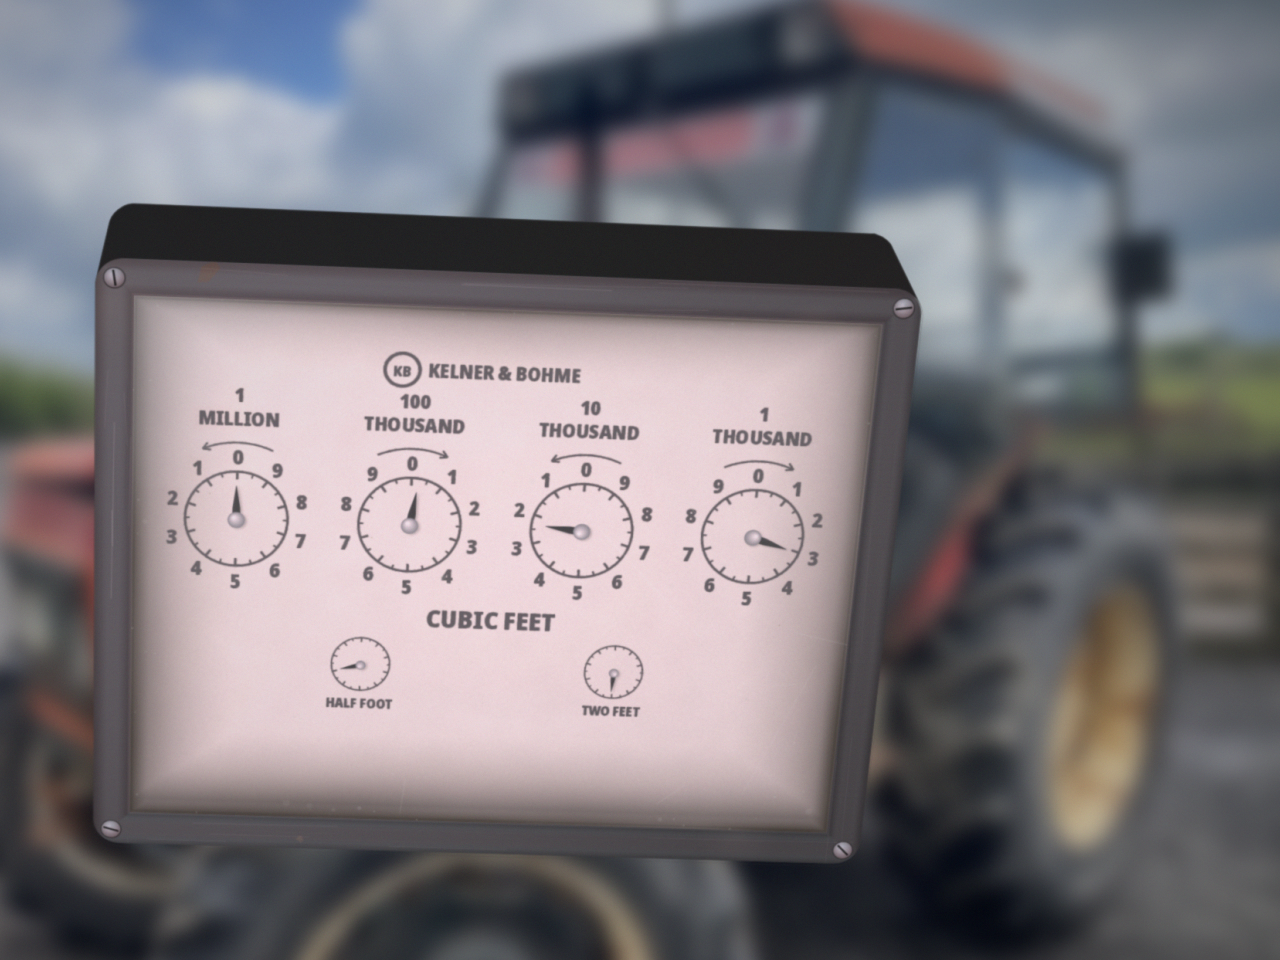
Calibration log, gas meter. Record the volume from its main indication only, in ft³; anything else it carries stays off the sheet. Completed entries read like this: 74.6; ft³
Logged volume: 2300; ft³
